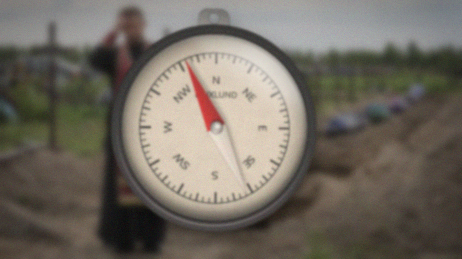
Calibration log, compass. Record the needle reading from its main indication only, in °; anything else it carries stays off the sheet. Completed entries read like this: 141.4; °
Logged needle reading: 335; °
